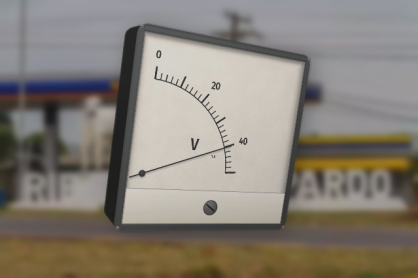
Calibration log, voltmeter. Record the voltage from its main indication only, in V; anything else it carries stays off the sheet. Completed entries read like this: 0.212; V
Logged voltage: 40; V
